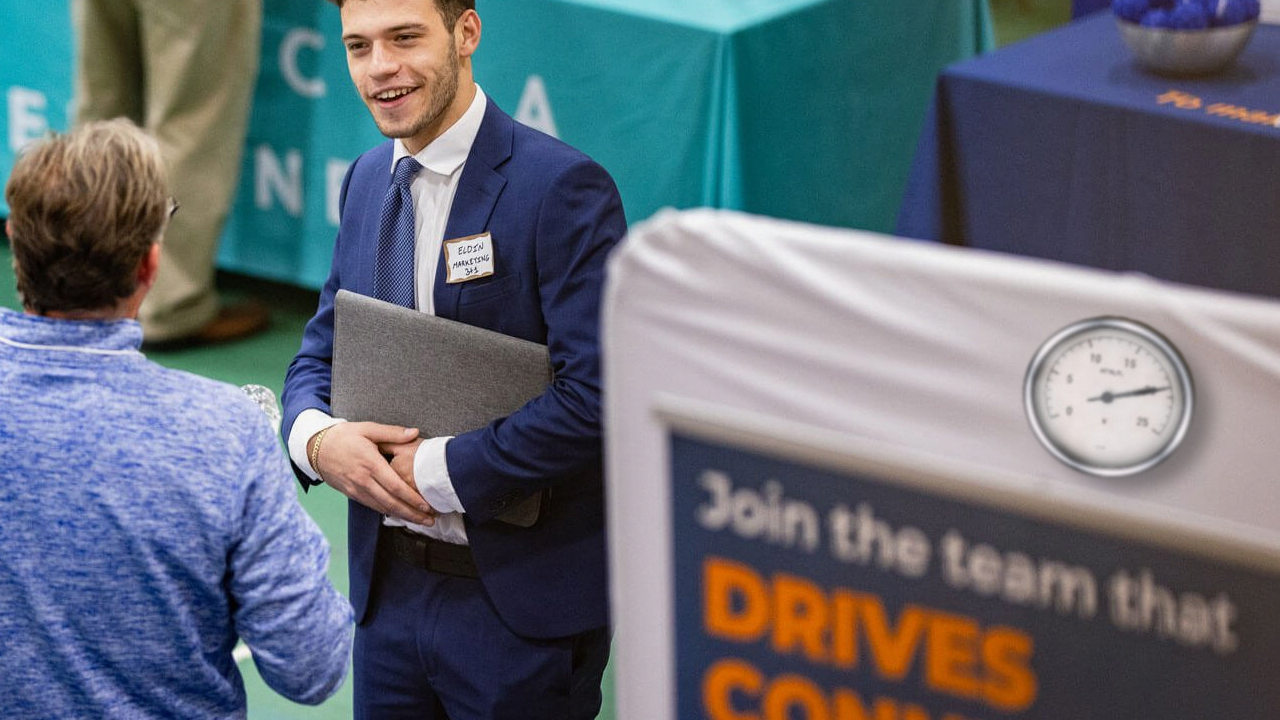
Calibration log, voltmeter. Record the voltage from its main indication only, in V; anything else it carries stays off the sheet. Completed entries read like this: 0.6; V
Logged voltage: 20; V
